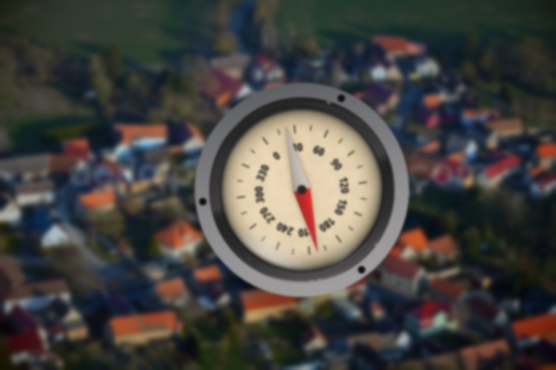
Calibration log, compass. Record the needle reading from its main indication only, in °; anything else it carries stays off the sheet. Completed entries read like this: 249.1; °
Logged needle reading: 202.5; °
